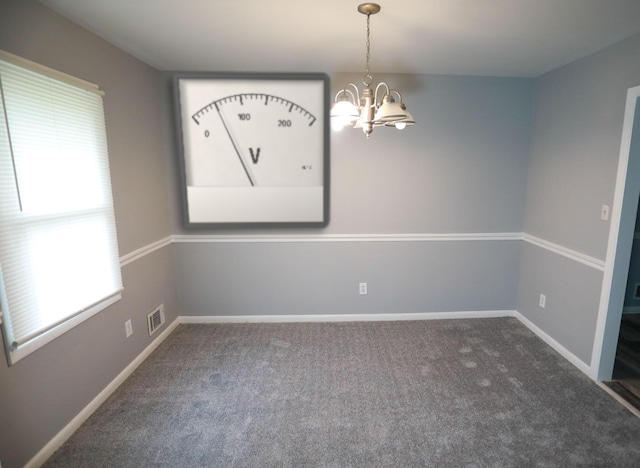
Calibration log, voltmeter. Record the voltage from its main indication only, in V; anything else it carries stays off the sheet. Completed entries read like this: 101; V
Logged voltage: 50; V
